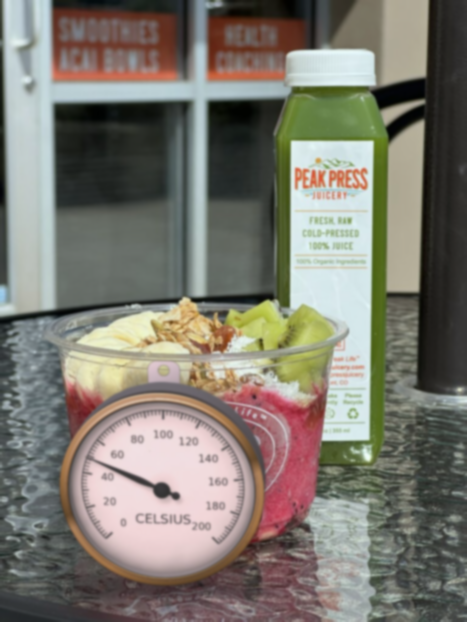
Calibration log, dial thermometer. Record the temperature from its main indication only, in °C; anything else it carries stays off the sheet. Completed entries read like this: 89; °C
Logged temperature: 50; °C
